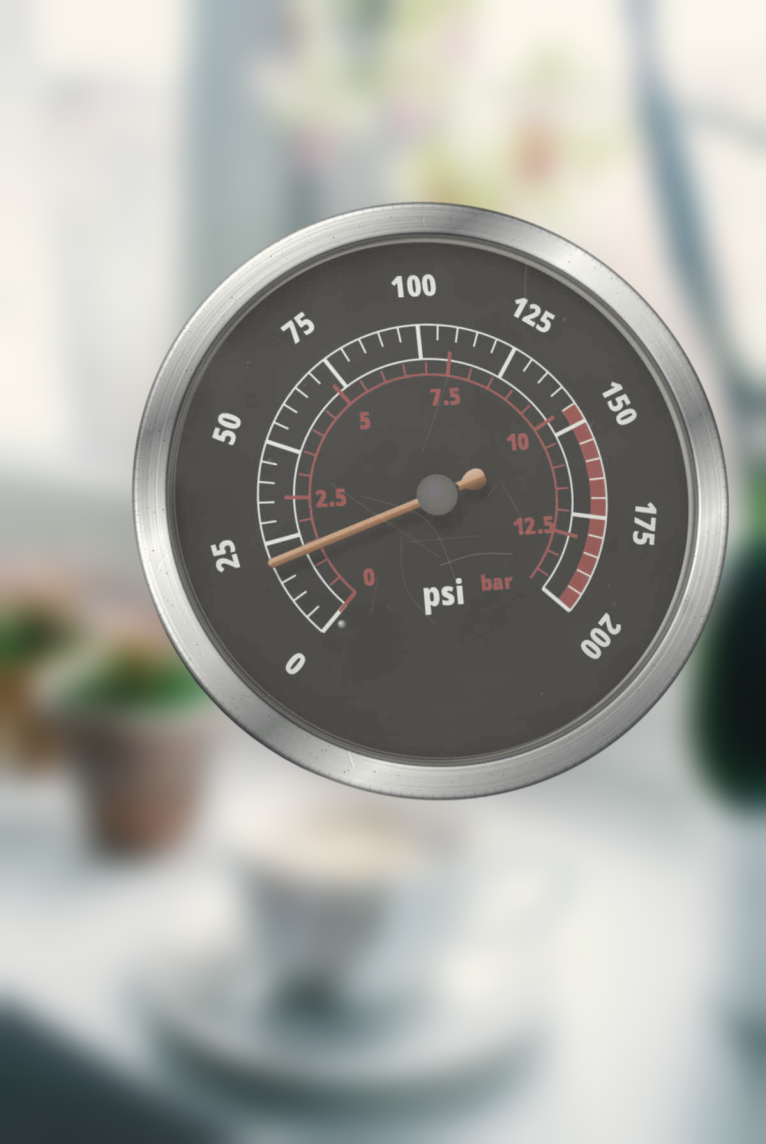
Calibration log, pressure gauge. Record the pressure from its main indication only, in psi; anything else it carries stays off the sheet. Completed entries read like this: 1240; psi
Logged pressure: 20; psi
